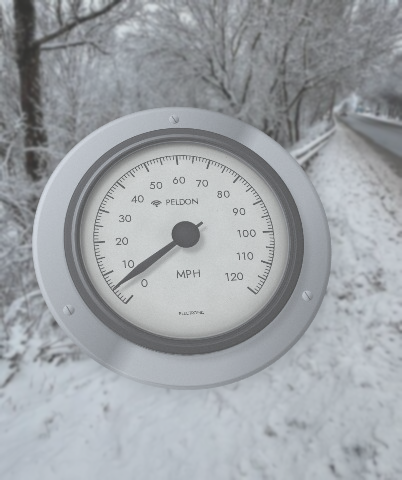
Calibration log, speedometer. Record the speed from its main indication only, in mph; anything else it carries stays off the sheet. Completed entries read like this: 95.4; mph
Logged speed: 5; mph
